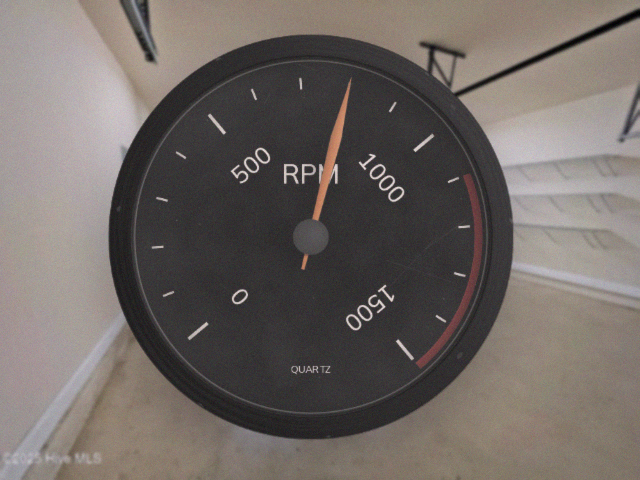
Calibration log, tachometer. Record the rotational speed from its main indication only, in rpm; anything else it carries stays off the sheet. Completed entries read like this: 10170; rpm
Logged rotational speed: 800; rpm
